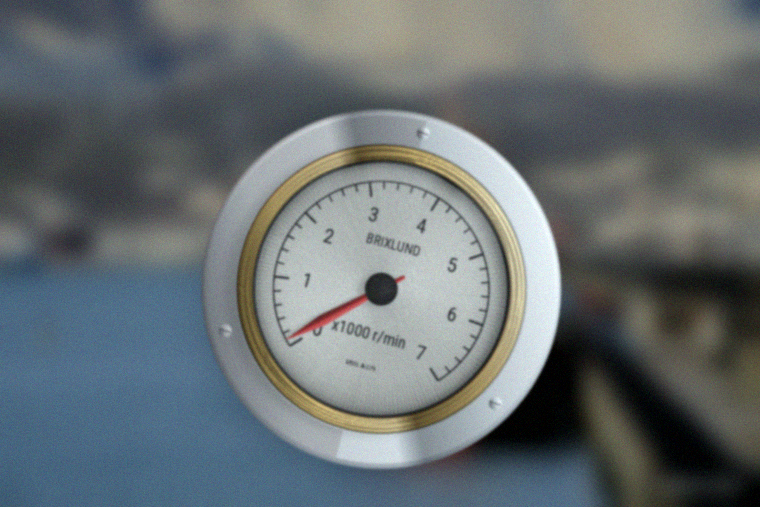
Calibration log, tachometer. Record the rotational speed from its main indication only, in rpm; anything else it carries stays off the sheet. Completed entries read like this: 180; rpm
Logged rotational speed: 100; rpm
